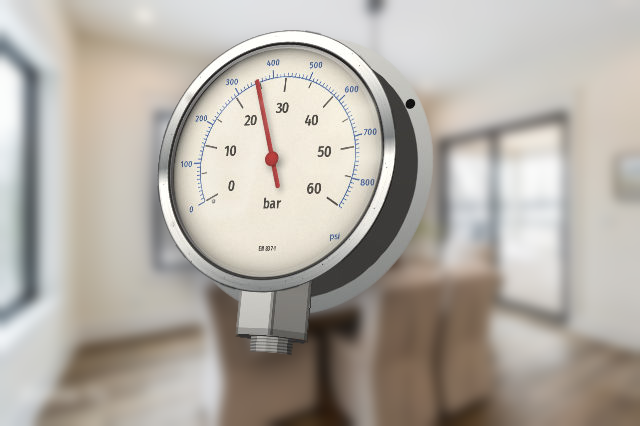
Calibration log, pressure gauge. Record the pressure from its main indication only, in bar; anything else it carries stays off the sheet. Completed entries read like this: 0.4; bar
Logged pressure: 25; bar
